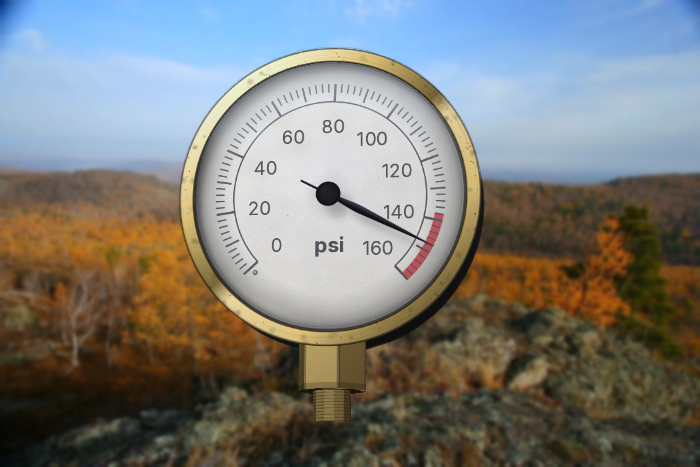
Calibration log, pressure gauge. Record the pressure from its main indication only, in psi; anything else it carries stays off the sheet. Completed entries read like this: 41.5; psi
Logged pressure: 148; psi
